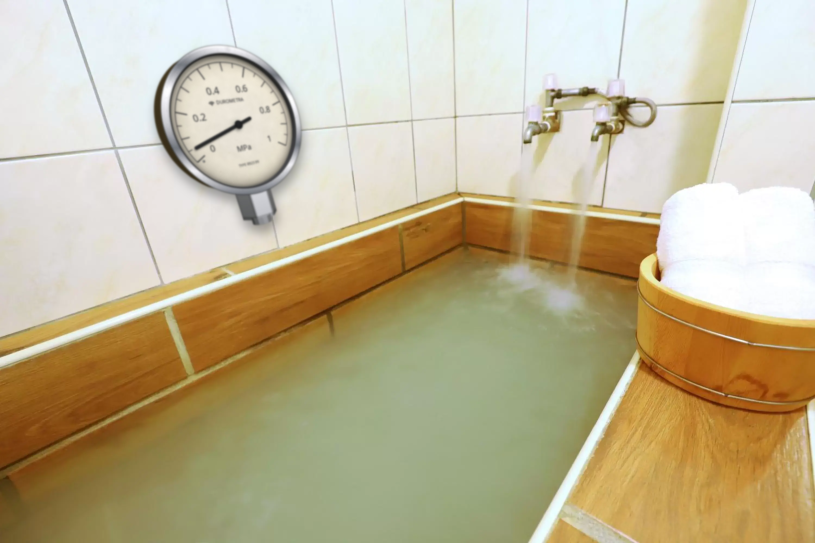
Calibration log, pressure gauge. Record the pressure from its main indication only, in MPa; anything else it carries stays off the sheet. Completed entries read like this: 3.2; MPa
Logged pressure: 0.05; MPa
